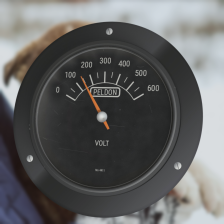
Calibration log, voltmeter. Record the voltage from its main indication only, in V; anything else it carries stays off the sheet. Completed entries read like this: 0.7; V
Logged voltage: 150; V
